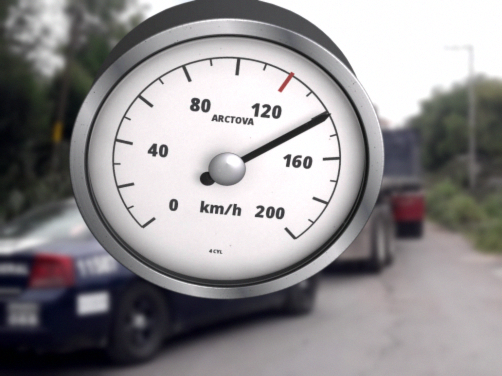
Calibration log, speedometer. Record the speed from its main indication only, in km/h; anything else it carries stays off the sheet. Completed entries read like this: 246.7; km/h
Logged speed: 140; km/h
